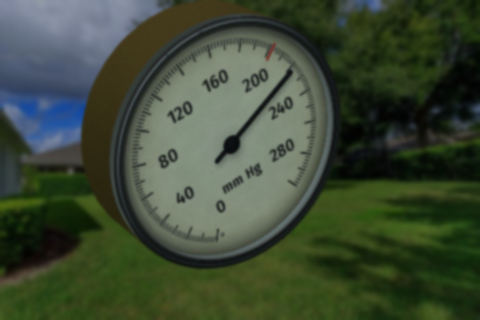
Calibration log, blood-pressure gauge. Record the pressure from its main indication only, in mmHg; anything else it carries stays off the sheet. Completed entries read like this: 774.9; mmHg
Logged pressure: 220; mmHg
